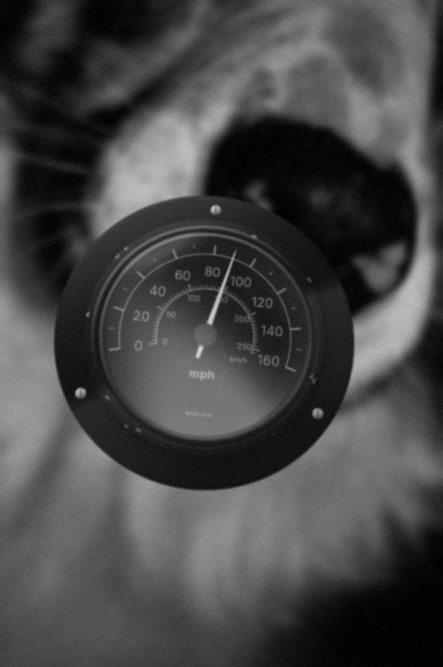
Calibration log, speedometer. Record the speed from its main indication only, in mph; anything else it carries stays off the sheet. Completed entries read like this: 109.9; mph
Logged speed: 90; mph
